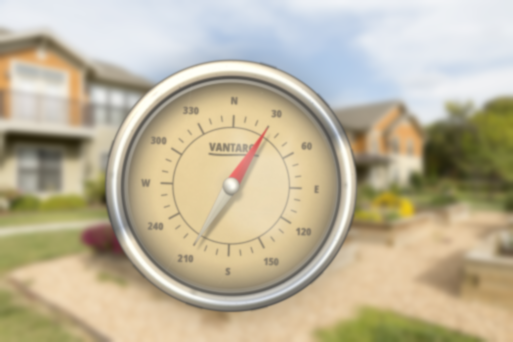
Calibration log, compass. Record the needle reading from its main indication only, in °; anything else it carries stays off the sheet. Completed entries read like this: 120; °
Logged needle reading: 30; °
